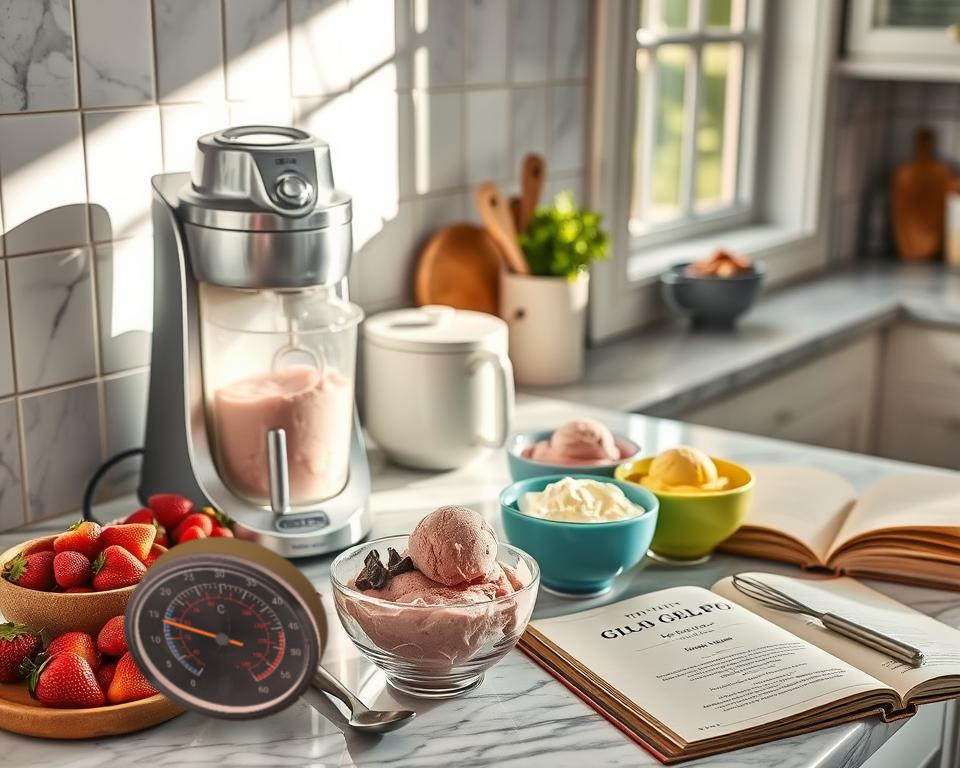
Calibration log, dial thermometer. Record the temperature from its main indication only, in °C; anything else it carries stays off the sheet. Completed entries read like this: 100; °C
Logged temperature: 15; °C
